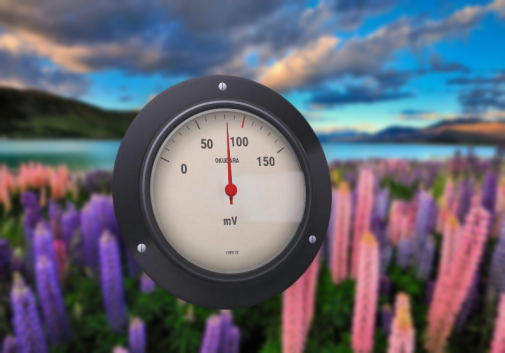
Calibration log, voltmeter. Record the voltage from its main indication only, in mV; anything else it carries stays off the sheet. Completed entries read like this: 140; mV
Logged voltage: 80; mV
